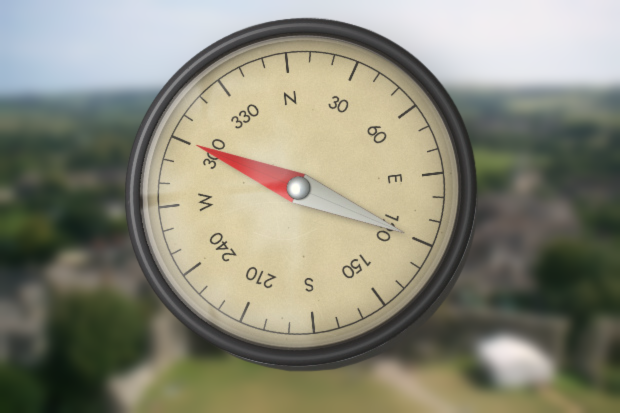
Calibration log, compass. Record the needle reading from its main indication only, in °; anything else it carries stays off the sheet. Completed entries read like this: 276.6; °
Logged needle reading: 300; °
